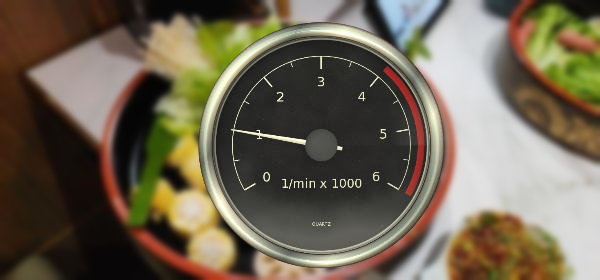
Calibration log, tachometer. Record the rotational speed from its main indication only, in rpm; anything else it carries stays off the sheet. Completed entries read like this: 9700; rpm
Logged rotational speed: 1000; rpm
